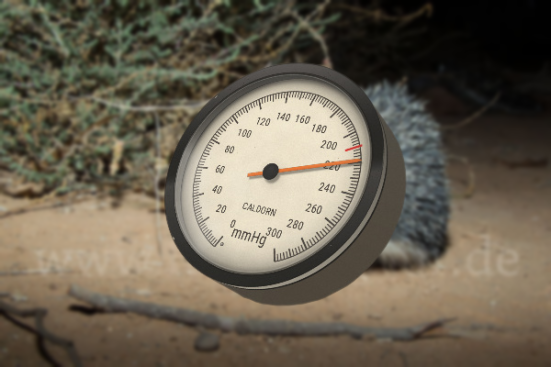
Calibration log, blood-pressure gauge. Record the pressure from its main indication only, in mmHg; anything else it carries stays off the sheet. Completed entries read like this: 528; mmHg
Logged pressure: 220; mmHg
